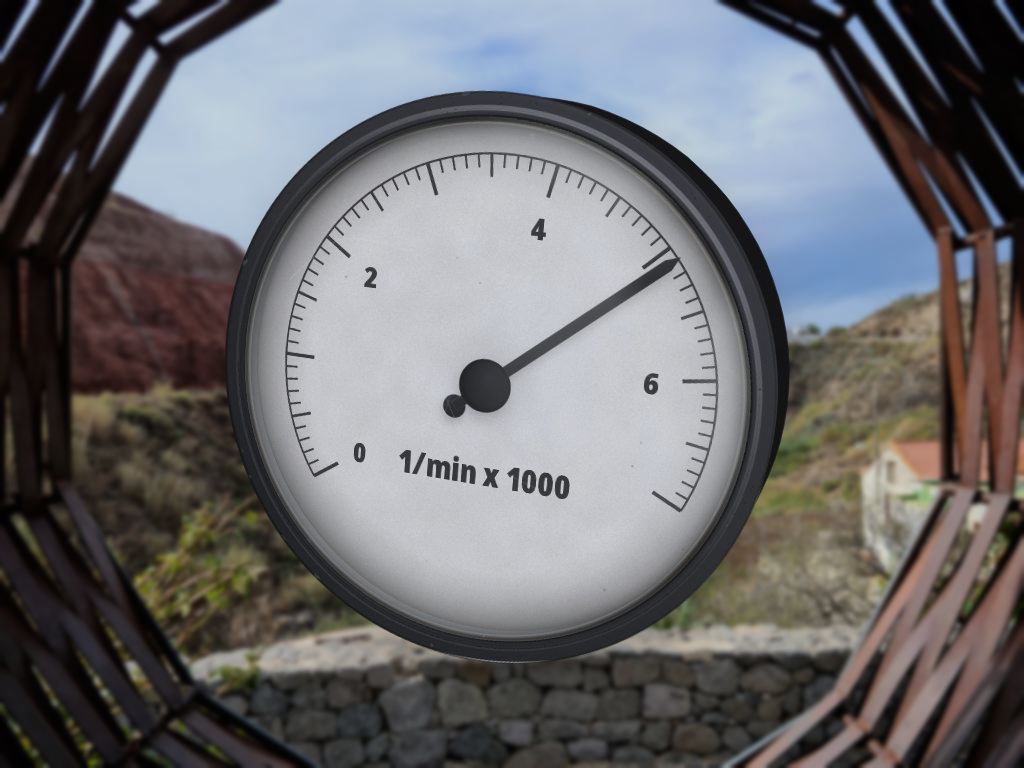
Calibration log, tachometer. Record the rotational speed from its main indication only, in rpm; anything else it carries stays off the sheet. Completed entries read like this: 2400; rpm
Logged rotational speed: 5100; rpm
